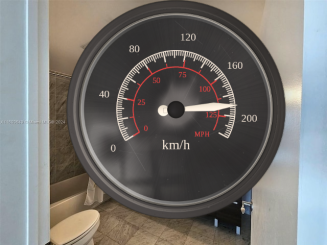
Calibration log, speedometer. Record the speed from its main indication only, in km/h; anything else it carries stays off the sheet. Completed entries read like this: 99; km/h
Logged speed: 190; km/h
